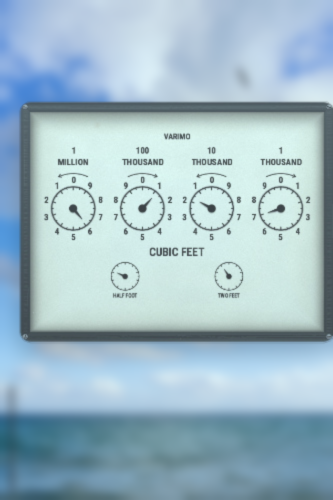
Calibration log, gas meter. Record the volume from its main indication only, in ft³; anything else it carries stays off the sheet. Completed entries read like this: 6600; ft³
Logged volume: 611700; ft³
